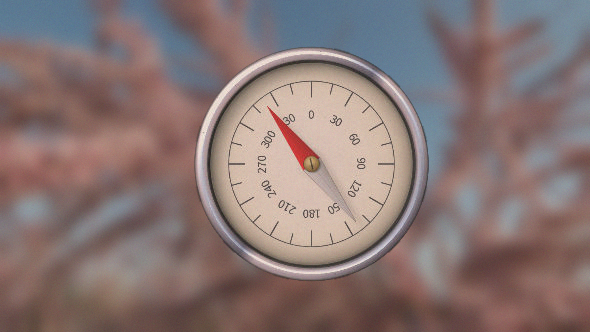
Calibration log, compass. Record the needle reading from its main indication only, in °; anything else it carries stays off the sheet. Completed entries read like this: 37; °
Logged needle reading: 322.5; °
